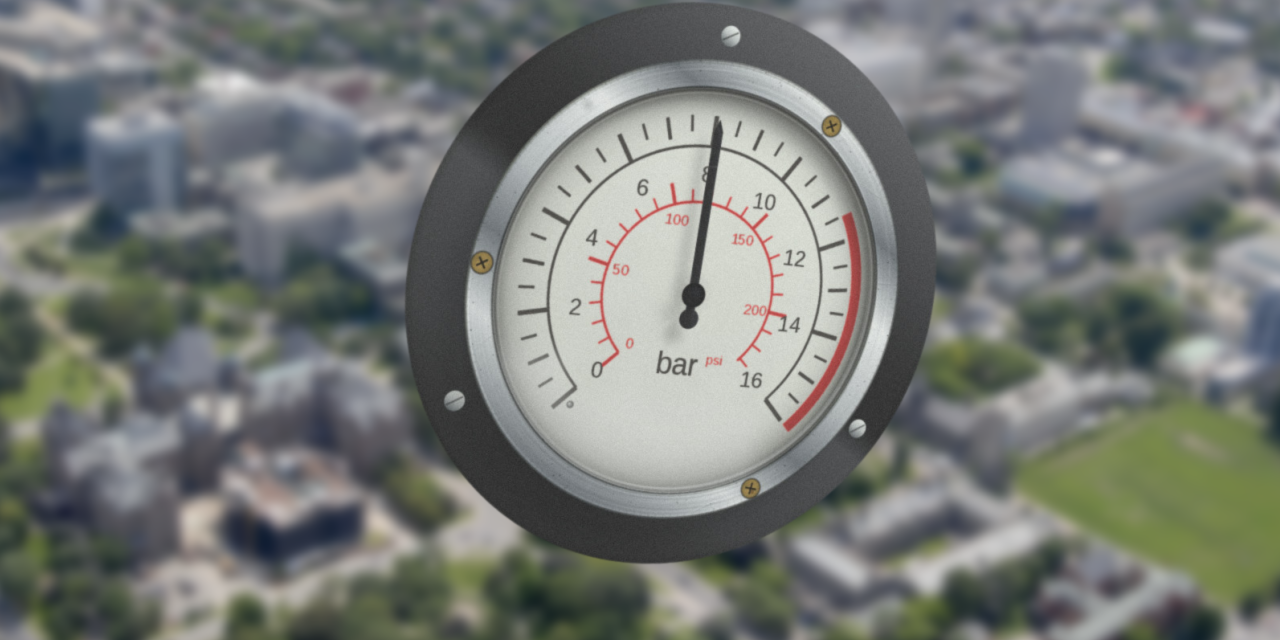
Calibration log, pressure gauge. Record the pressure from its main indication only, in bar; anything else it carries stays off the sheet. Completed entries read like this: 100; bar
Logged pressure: 8; bar
